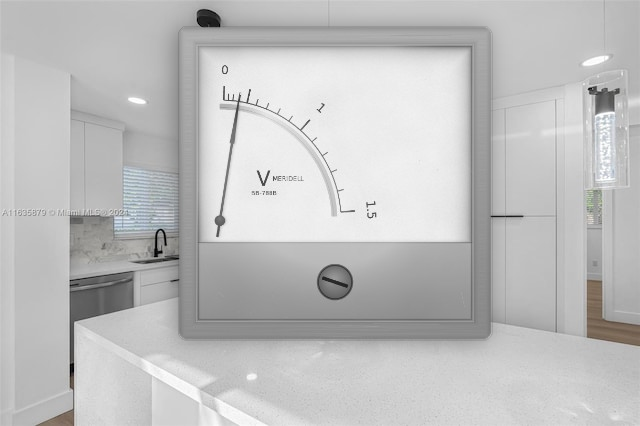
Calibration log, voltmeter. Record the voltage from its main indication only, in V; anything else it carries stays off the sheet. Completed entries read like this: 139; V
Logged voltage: 0.4; V
